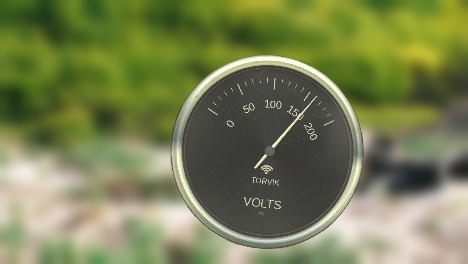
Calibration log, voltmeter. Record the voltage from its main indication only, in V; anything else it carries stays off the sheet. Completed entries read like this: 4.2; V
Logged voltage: 160; V
